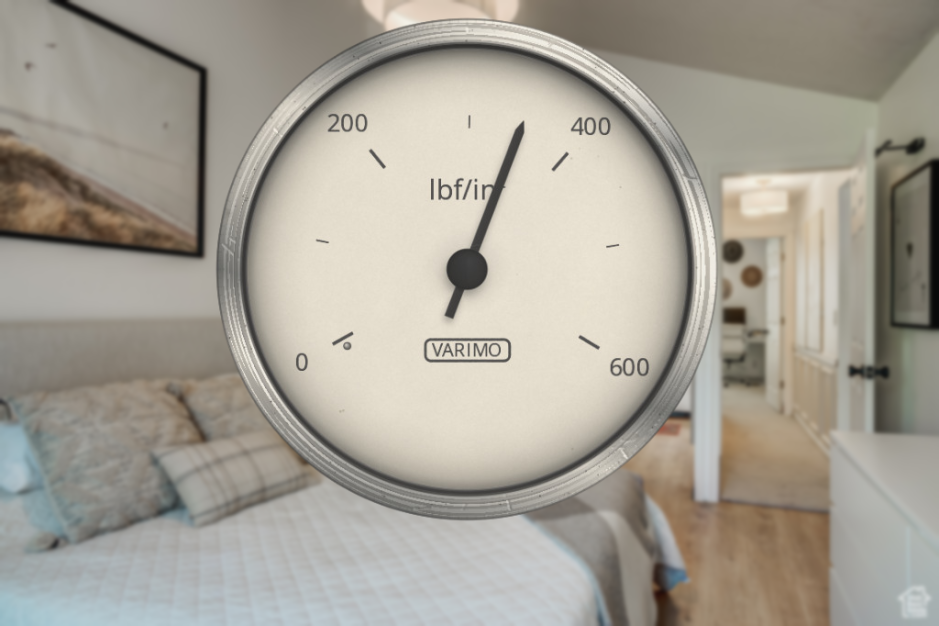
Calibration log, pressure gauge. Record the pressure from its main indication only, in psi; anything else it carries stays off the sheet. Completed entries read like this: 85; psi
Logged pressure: 350; psi
